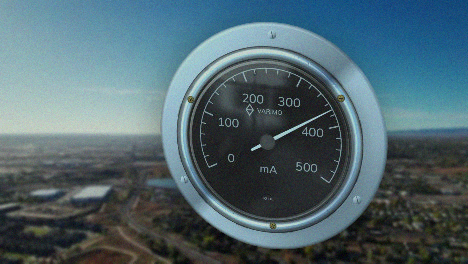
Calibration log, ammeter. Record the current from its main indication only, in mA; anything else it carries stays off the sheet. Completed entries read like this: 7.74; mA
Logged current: 370; mA
